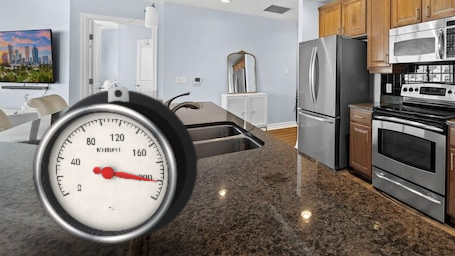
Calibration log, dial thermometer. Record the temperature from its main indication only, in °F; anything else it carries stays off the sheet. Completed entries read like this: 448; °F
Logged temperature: 200; °F
